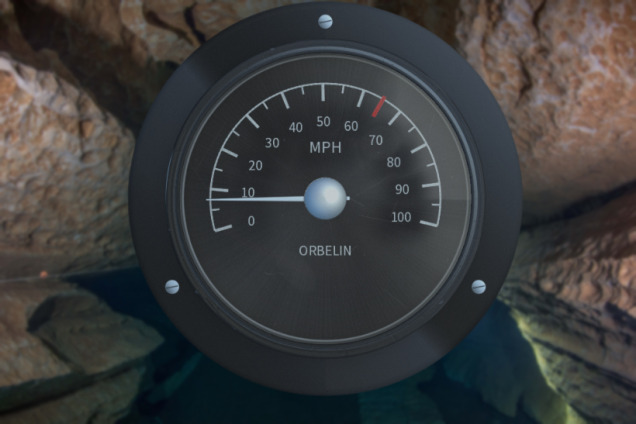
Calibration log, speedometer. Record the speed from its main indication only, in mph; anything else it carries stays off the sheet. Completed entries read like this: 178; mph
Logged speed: 7.5; mph
